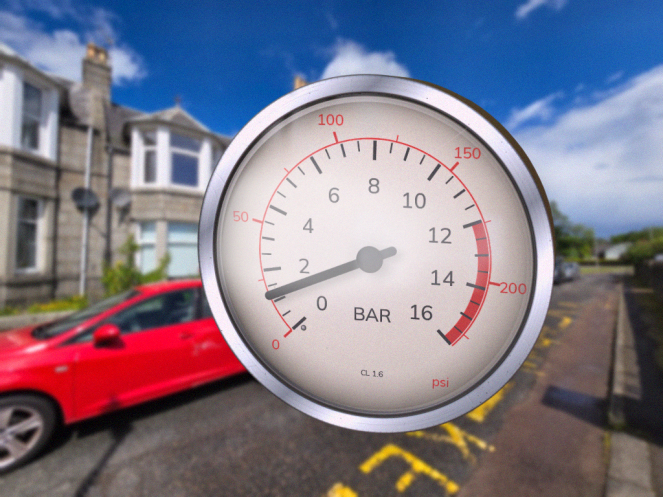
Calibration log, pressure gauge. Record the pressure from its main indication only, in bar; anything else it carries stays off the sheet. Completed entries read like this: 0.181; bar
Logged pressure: 1.25; bar
